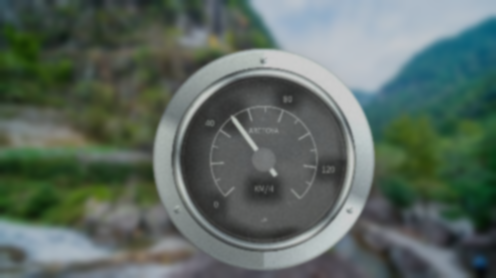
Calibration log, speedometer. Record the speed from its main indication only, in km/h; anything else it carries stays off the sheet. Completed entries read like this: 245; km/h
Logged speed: 50; km/h
